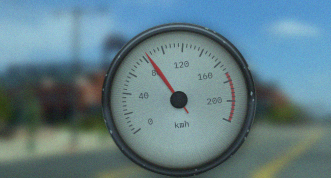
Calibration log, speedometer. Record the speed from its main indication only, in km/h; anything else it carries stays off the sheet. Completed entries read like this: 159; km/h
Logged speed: 84; km/h
